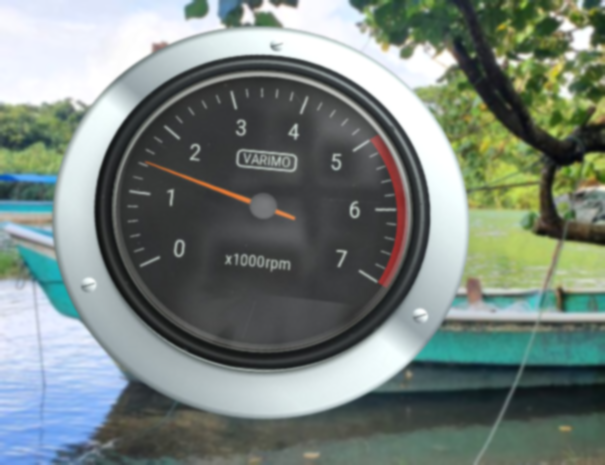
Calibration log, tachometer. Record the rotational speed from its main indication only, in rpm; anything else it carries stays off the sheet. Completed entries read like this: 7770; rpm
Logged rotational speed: 1400; rpm
